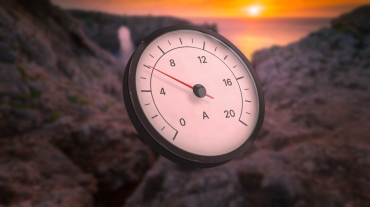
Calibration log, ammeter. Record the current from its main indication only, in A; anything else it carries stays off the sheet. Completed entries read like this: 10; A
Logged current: 6; A
